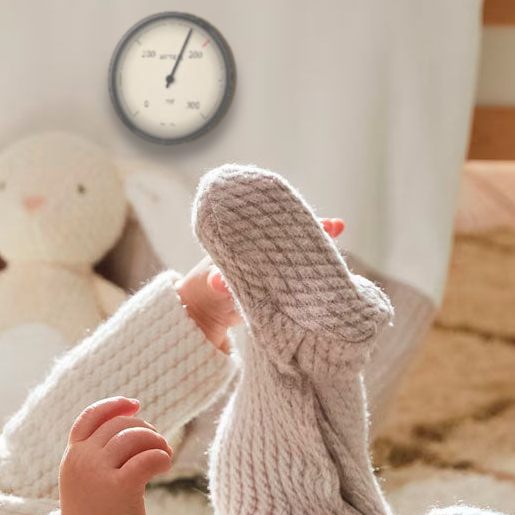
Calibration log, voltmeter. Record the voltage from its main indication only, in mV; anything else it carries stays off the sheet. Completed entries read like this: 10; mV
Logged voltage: 175; mV
